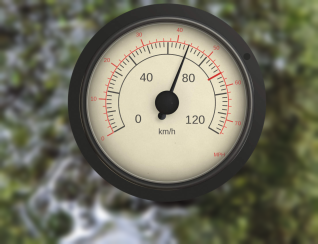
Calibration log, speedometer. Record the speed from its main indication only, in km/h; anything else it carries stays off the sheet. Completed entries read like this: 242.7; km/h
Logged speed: 70; km/h
